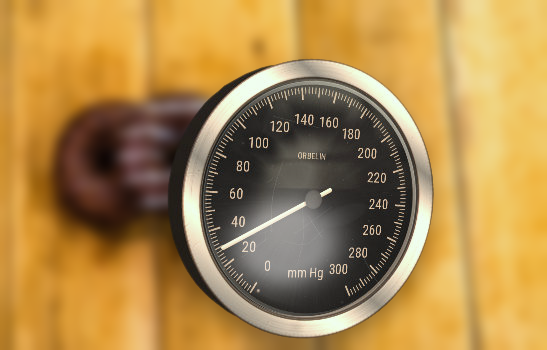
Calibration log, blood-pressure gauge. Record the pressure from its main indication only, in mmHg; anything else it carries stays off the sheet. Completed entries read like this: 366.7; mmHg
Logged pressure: 30; mmHg
